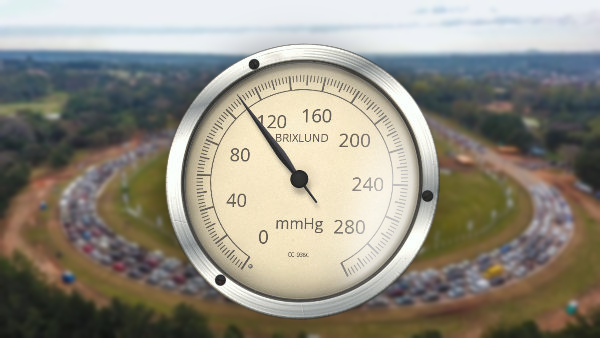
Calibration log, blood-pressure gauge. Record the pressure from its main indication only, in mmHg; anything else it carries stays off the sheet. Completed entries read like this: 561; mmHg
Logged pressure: 110; mmHg
